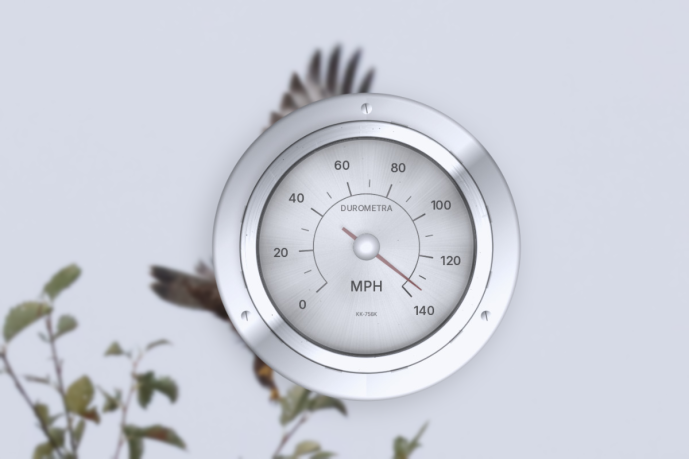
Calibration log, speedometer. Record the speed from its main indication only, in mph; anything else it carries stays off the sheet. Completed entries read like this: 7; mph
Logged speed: 135; mph
